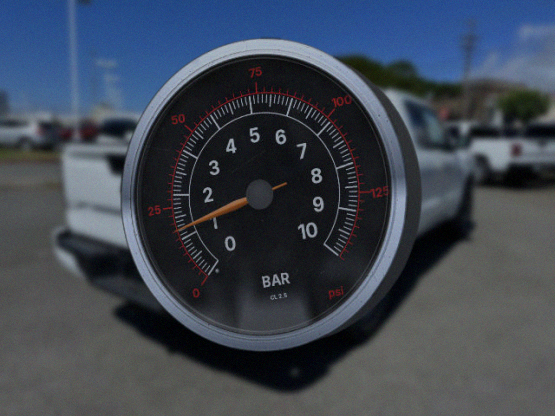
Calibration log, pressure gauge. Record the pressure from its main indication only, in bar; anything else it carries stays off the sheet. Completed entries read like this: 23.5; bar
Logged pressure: 1.2; bar
